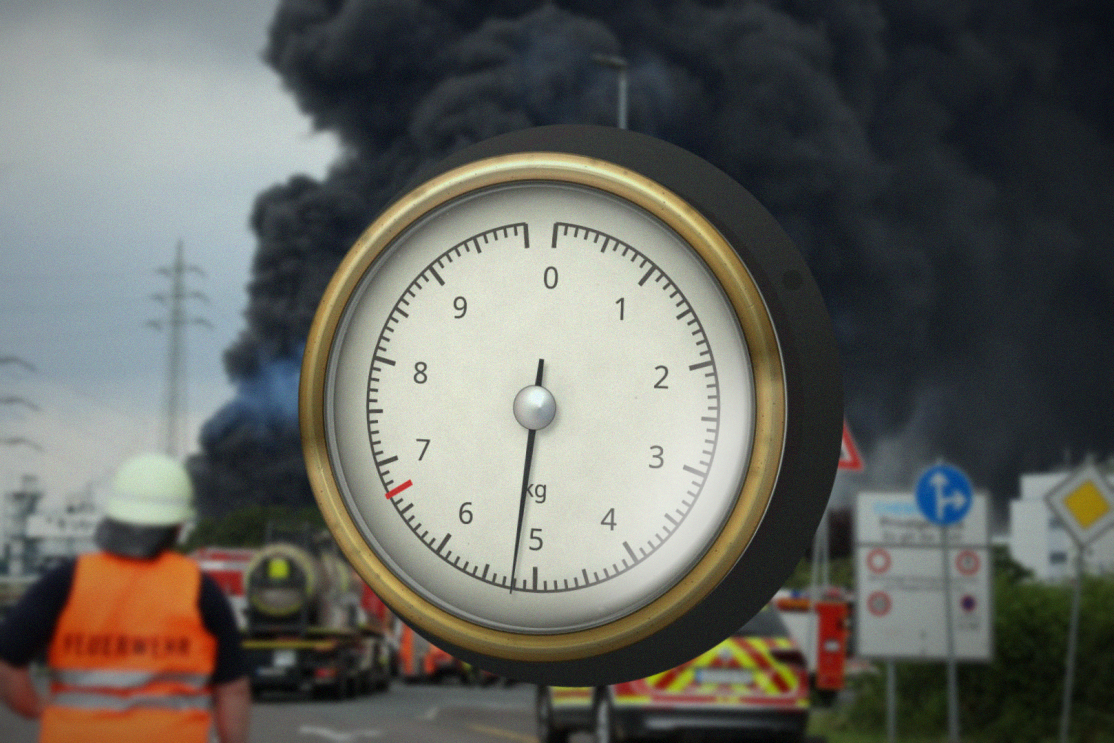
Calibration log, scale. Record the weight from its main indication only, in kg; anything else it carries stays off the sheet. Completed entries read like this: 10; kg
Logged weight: 5.2; kg
